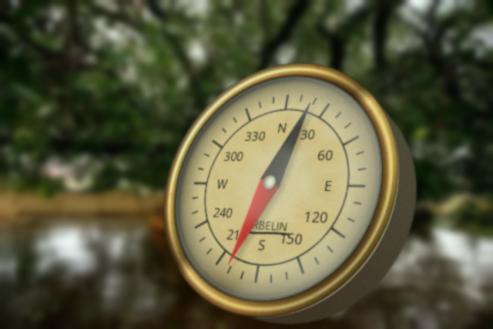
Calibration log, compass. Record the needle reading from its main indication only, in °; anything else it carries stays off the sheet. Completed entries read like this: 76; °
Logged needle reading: 200; °
